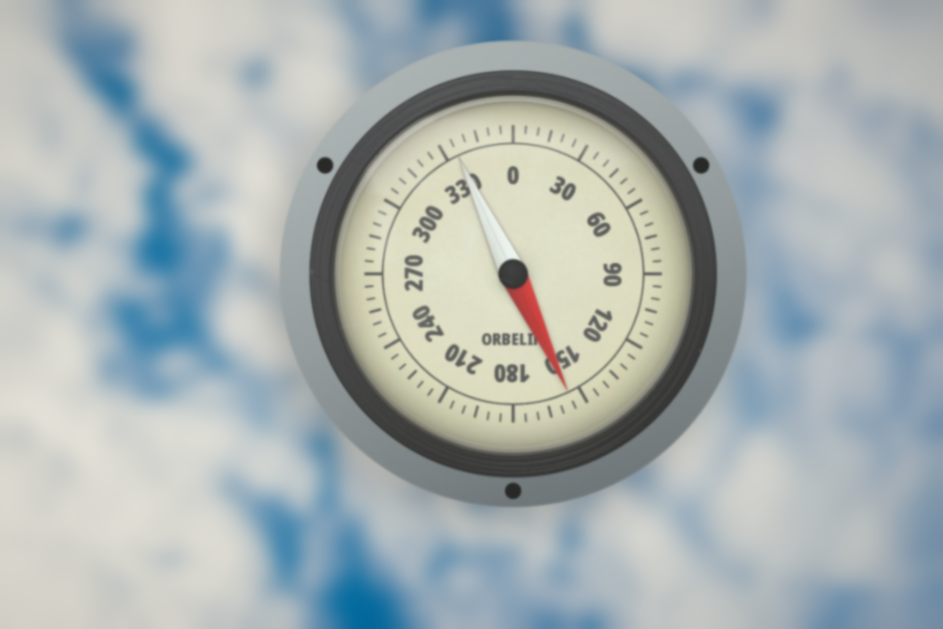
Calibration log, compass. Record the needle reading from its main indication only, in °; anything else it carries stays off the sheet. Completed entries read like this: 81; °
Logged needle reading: 155; °
